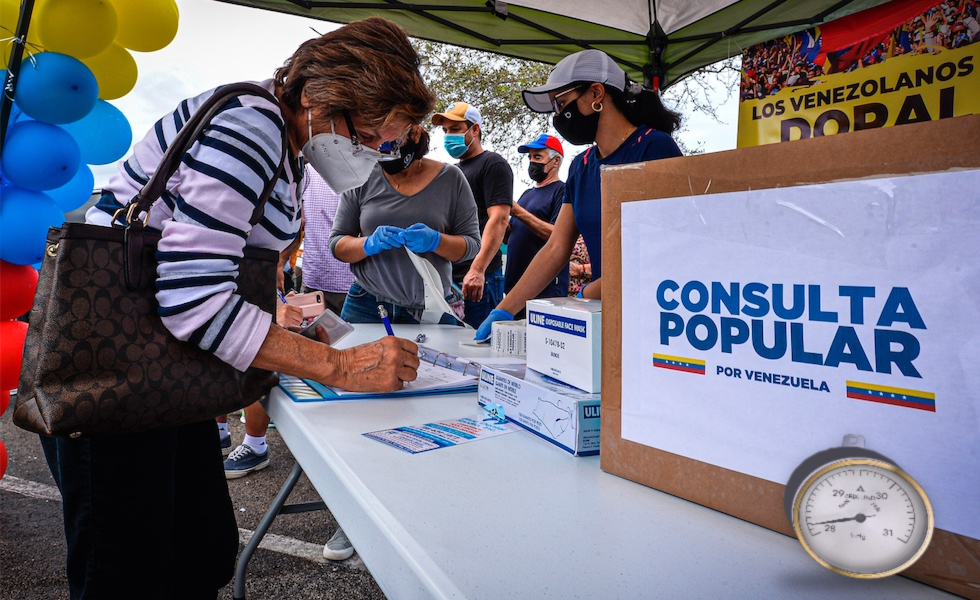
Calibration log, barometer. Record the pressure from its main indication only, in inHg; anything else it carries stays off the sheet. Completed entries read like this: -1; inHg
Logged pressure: 28.2; inHg
